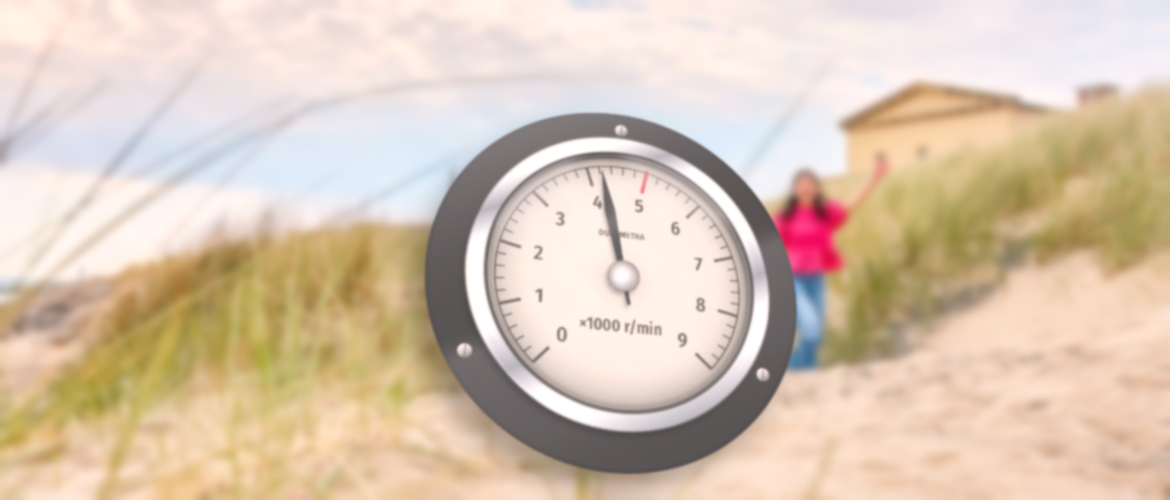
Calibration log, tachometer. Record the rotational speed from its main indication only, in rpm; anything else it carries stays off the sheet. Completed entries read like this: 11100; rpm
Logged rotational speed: 4200; rpm
